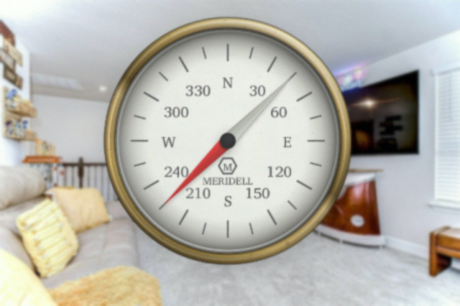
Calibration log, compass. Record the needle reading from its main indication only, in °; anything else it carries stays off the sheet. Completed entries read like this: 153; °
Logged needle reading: 225; °
